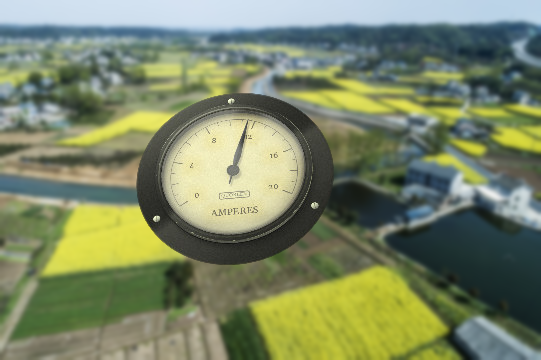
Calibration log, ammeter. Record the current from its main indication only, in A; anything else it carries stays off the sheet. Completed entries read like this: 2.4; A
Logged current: 11.5; A
